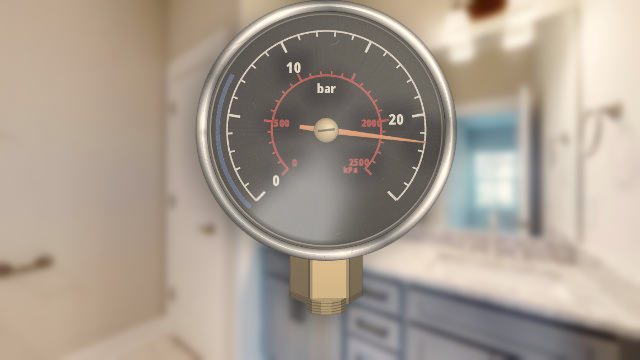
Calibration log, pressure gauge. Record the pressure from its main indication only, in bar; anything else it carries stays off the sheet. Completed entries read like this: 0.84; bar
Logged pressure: 21.5; bar
